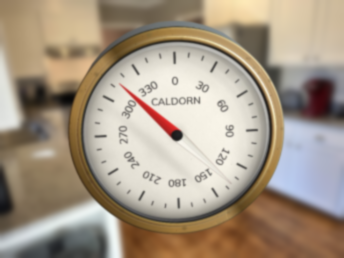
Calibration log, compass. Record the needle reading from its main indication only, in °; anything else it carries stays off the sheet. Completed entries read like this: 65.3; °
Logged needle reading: 315; °
